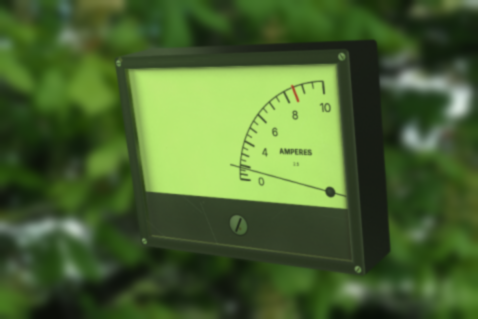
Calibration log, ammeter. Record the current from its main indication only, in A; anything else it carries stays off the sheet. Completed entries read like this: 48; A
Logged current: 2; A
